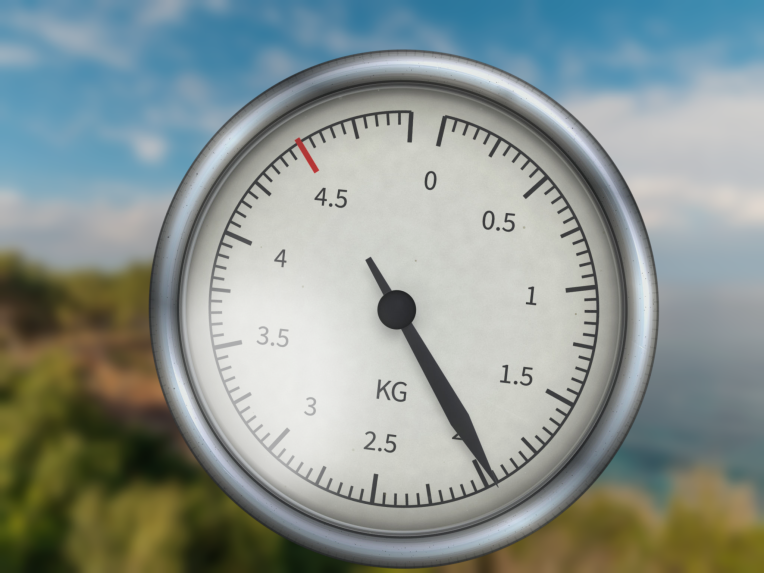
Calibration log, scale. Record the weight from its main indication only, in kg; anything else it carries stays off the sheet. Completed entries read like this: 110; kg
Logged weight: 1.95; kg
